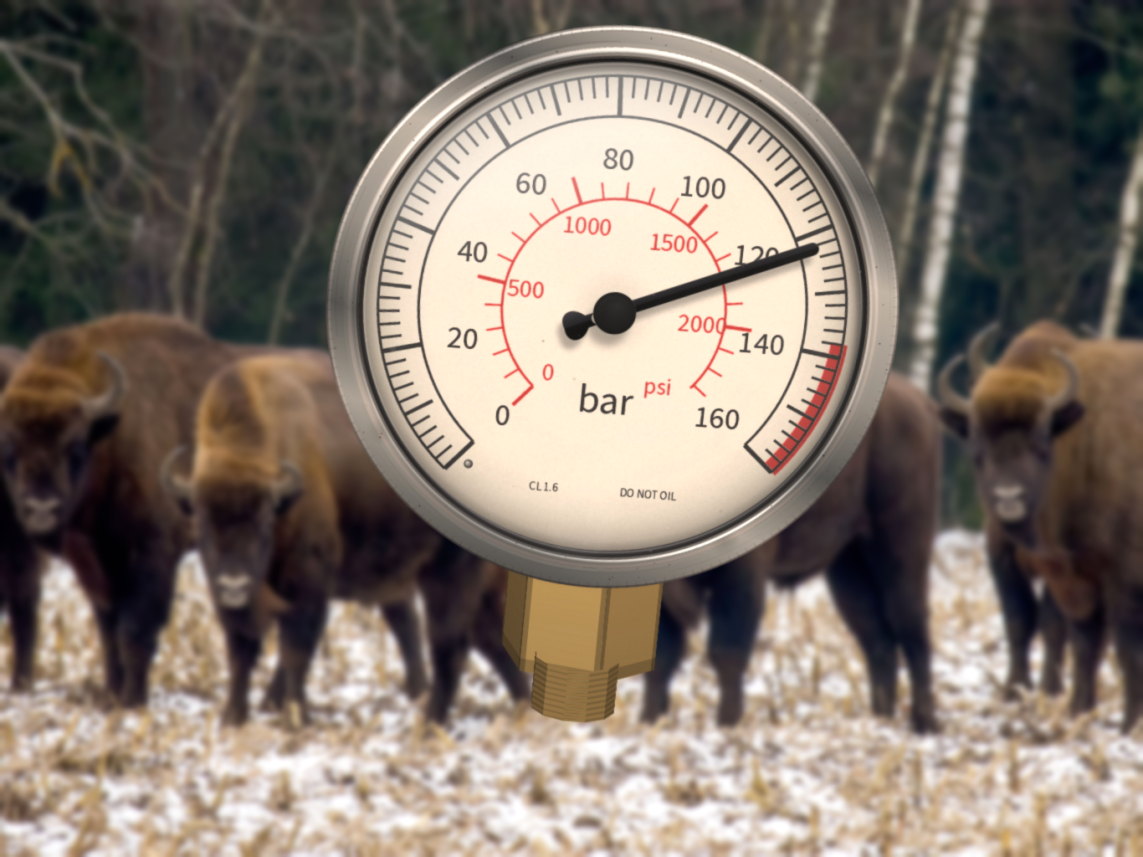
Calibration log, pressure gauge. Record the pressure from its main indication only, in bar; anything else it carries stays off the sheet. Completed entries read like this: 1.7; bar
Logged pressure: 122; bar
